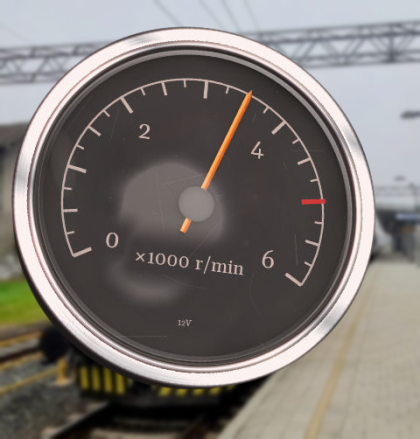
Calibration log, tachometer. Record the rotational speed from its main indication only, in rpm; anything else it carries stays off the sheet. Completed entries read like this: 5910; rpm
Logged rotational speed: 3500; rpm
